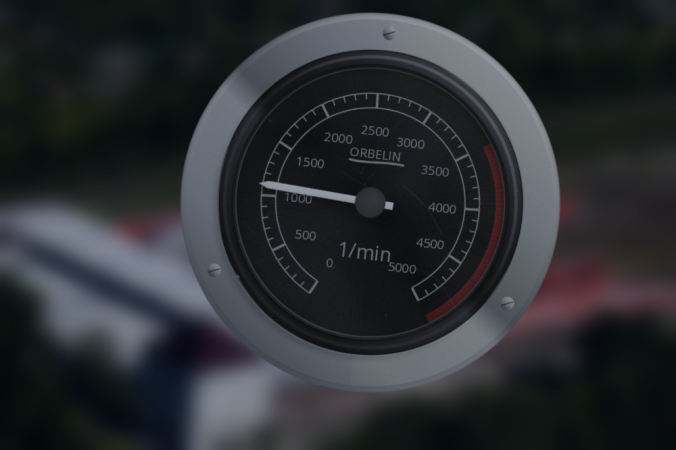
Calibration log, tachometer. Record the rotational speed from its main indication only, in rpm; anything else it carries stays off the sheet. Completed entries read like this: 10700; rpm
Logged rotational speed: 1100; rpm
